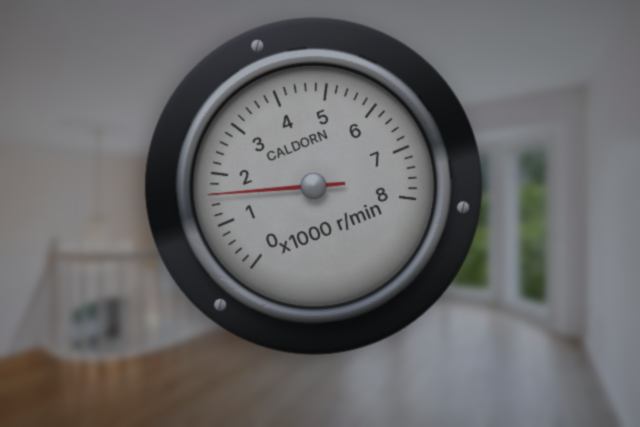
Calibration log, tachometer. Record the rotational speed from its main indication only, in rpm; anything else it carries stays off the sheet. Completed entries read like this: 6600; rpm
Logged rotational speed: 1600; rpm
